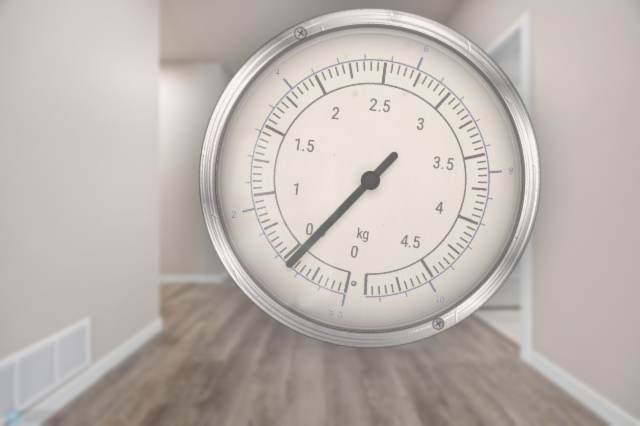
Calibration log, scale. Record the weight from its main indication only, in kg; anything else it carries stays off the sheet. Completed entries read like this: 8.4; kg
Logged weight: 0.45; kg
